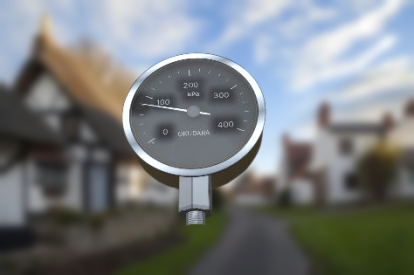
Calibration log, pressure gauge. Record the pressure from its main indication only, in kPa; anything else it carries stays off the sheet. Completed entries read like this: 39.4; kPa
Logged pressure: 80; kPa
